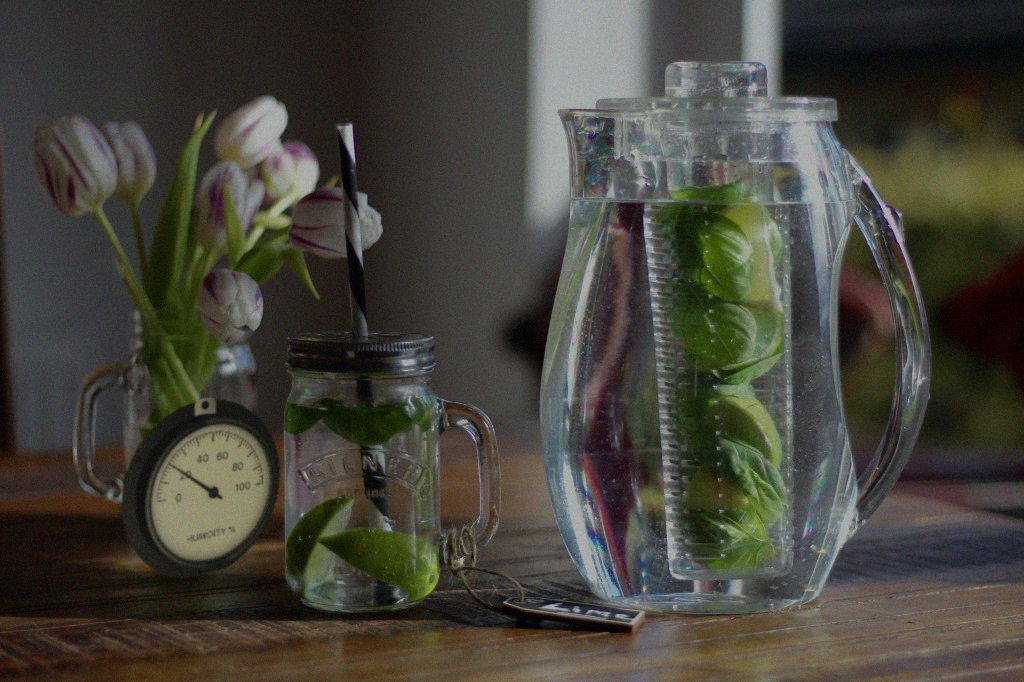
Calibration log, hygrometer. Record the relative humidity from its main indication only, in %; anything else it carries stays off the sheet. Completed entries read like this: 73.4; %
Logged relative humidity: 20; %
